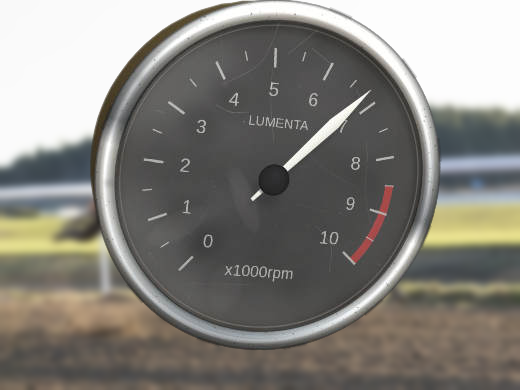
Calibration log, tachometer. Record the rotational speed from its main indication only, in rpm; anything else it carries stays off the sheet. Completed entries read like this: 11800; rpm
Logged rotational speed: 6750; rpm
